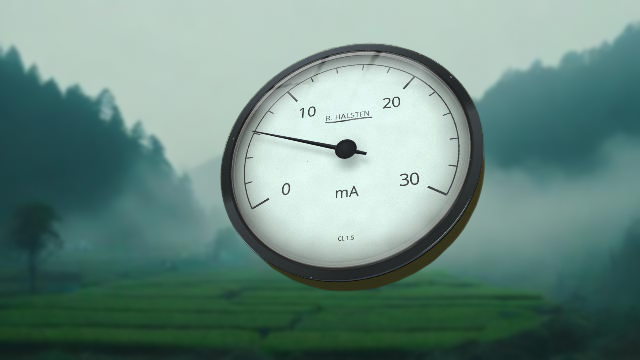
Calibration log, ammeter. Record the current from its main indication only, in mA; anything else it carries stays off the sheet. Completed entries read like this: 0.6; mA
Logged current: 6; mA
